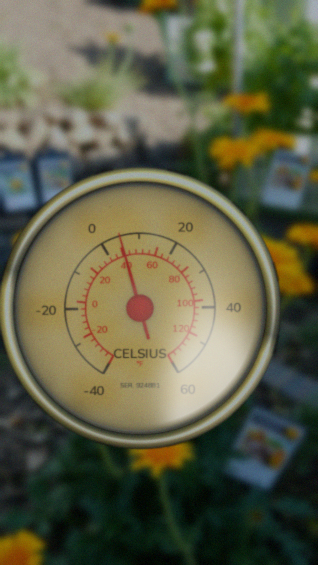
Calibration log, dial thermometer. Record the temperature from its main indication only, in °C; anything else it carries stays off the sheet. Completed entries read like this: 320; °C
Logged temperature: 5; °C
